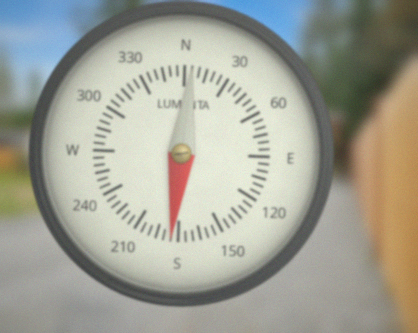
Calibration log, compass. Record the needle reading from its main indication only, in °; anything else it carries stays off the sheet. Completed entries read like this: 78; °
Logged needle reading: 185; °
